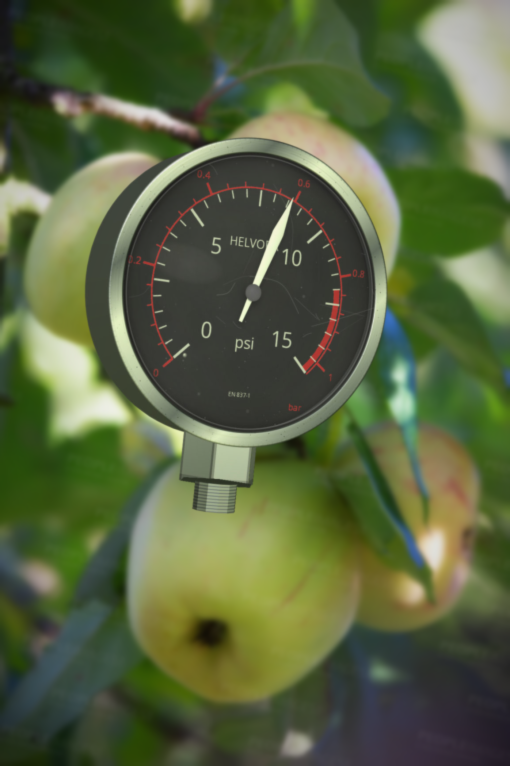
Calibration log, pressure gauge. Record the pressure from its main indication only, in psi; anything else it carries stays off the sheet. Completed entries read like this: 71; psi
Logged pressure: 8.5; psi
